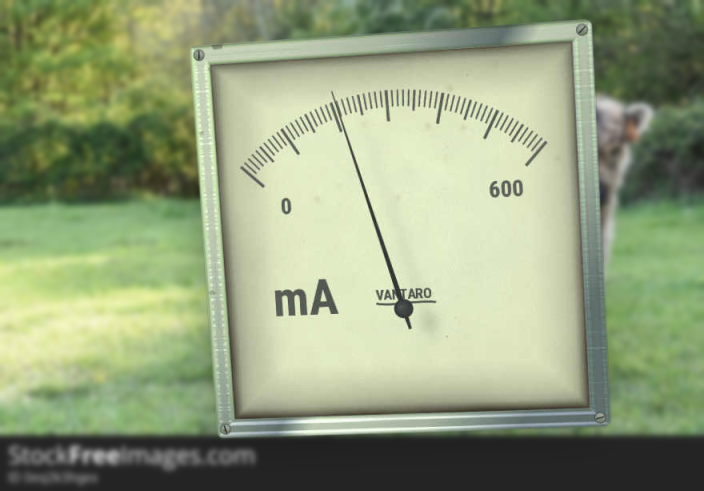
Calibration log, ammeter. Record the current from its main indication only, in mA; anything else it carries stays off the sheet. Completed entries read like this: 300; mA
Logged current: 210; mA
